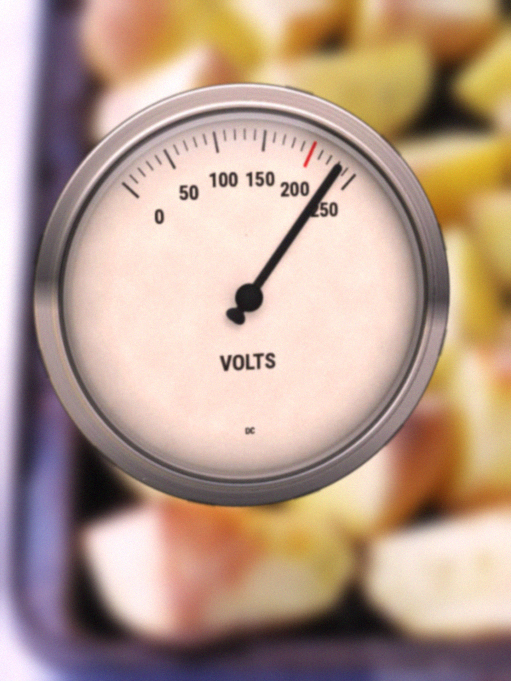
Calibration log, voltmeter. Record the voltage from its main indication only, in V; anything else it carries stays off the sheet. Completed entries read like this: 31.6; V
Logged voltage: 230; V
